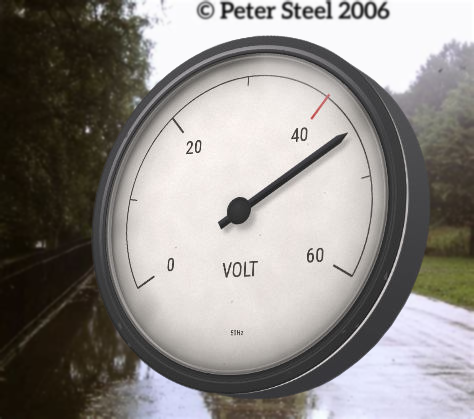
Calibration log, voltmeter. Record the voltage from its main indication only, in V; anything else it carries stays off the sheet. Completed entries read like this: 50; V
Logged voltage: 45; V
